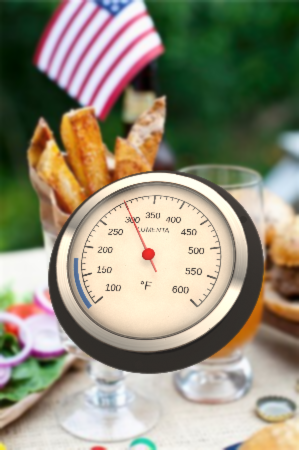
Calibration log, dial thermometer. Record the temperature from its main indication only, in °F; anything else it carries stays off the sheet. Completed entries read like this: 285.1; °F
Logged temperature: 300; °F
